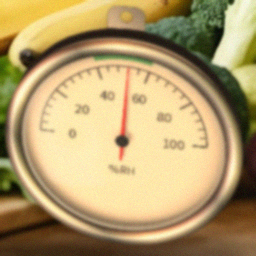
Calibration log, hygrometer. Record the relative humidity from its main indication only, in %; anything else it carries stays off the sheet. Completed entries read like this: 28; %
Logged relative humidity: 52; %
